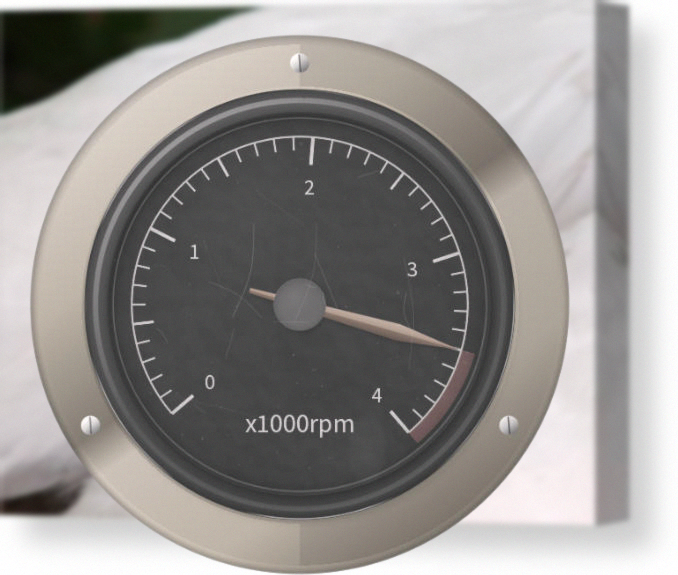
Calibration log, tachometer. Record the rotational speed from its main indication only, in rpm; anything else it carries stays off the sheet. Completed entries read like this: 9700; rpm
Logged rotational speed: 3500; rpm
